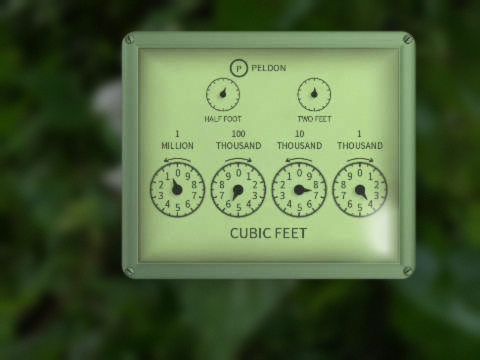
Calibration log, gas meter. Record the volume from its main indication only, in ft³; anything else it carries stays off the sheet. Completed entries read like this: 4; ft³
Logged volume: 57400; ft³
